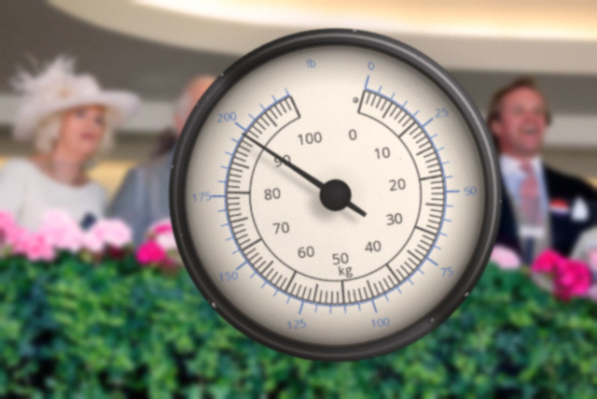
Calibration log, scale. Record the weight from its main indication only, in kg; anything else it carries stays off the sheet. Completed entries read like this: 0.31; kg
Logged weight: 90; kg
